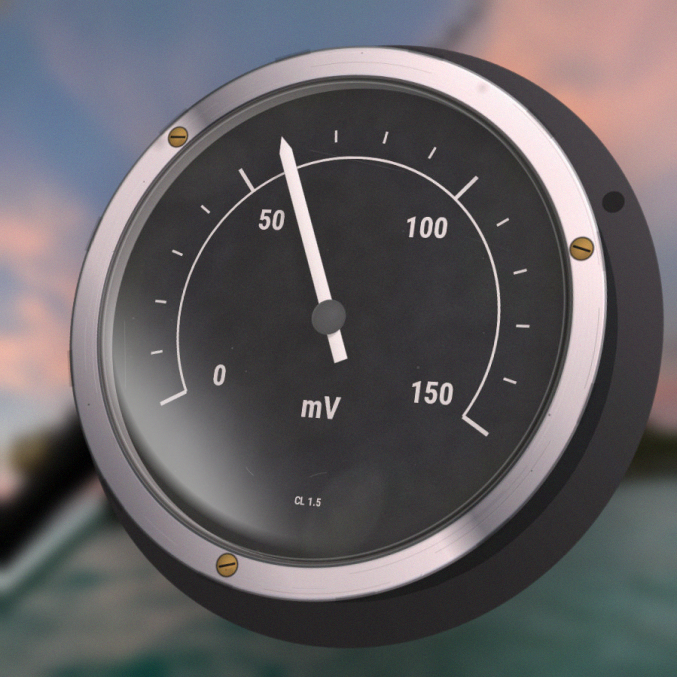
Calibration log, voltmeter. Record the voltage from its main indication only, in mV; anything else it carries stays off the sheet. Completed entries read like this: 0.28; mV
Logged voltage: 60; mV
